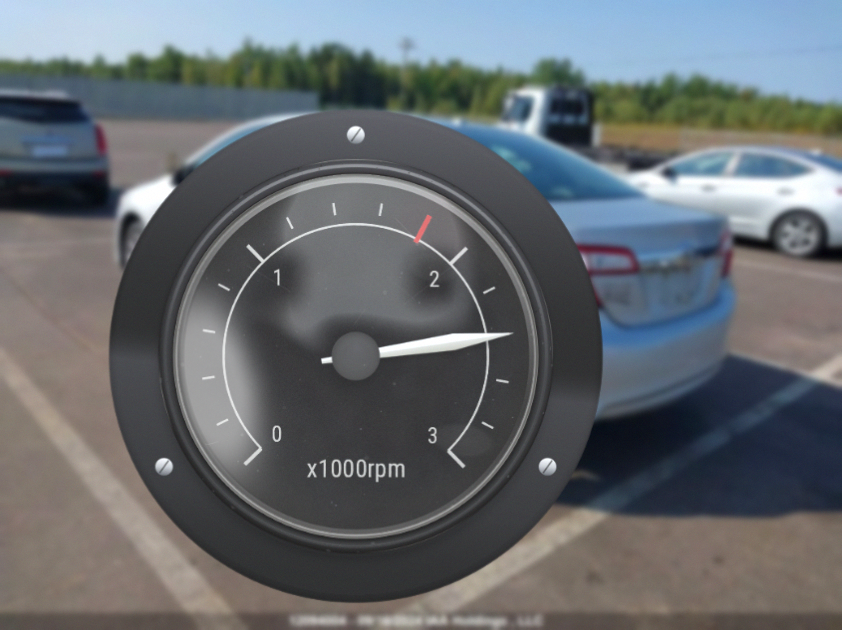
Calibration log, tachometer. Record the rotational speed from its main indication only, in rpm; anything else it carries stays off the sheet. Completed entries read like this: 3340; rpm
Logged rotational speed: 2400; rpm
